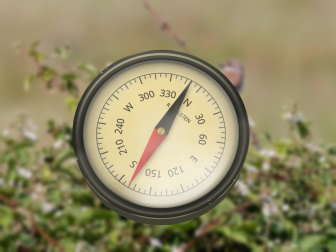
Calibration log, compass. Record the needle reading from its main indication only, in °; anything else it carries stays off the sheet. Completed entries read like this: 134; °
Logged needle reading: 170; °
